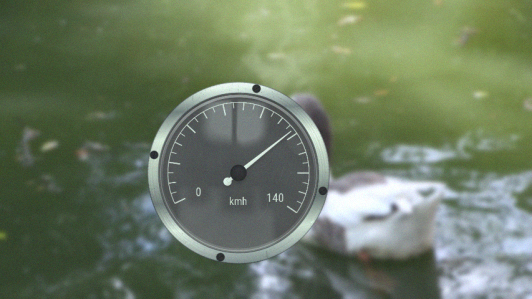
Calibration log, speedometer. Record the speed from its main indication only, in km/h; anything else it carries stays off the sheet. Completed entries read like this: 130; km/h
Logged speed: 97.5; km/h
